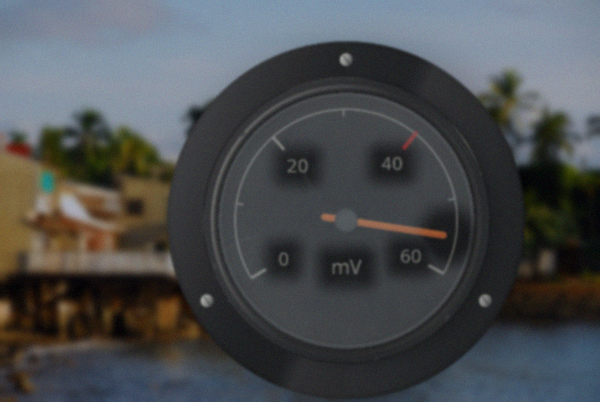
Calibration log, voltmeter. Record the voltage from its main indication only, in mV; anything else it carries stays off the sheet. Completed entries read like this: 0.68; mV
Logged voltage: 55; mV
